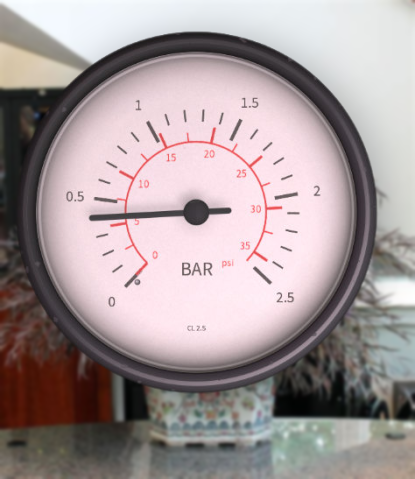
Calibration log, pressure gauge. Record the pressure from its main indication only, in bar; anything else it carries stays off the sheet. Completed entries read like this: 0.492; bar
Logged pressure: 0.4; bar
